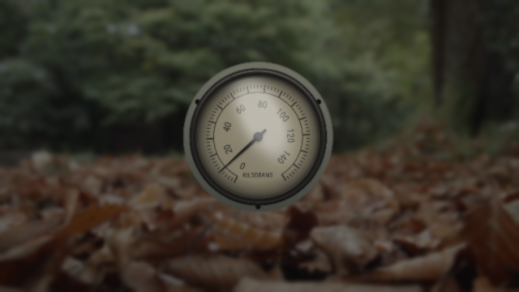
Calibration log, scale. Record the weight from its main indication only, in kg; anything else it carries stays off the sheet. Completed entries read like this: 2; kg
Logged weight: 10; kg
